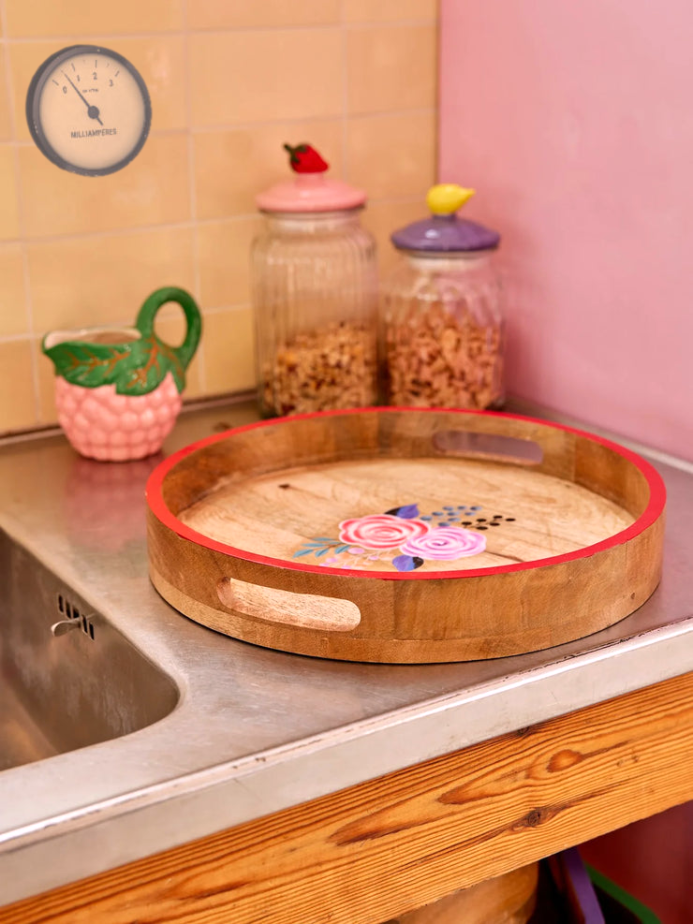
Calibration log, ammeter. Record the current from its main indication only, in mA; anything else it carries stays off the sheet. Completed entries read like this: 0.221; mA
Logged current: 0.5; mA
